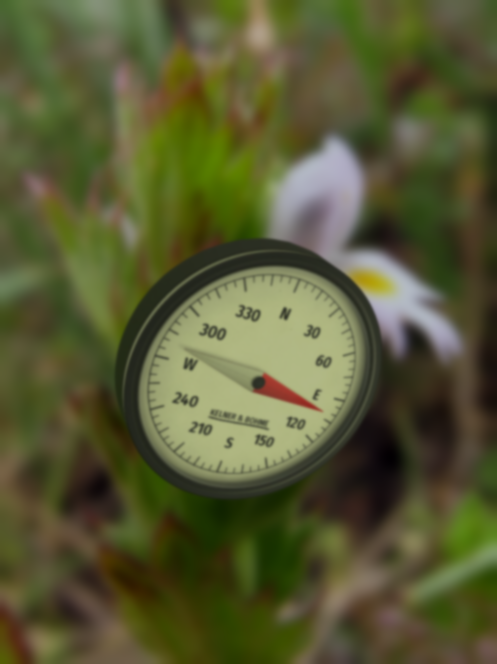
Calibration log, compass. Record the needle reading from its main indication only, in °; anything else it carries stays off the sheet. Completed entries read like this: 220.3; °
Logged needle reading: 100; °
